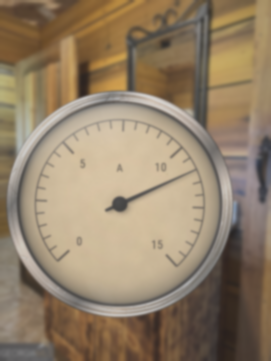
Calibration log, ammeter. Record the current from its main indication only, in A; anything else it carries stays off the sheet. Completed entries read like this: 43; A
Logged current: 11; A
